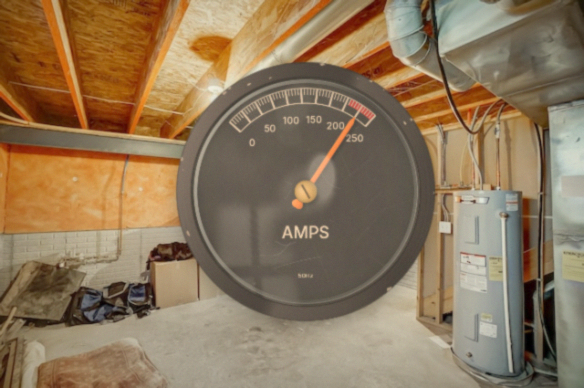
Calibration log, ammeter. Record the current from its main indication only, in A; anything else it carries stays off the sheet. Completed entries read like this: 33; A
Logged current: 225; A
